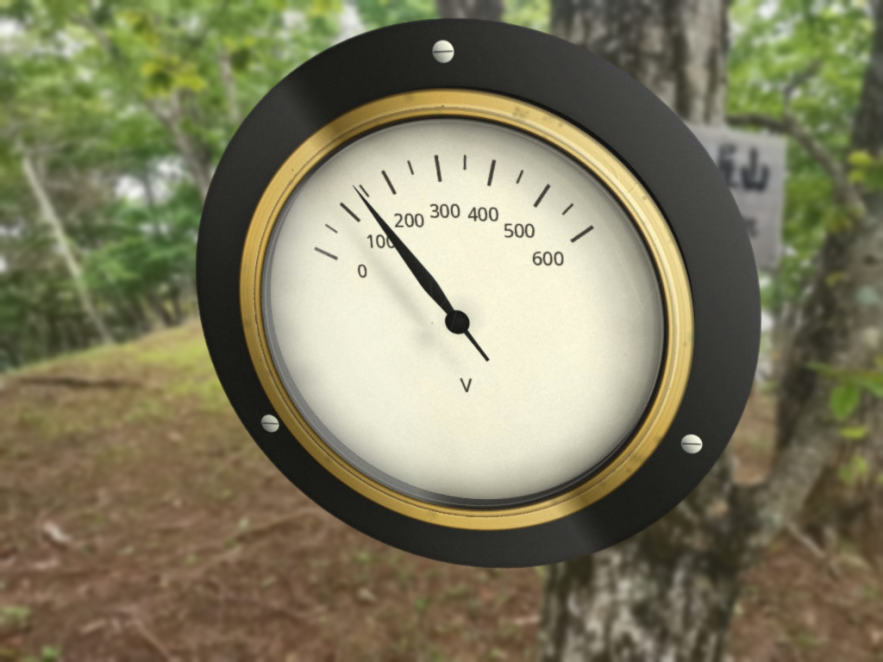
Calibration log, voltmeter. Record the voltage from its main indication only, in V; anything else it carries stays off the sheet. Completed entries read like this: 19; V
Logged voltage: 150; V
